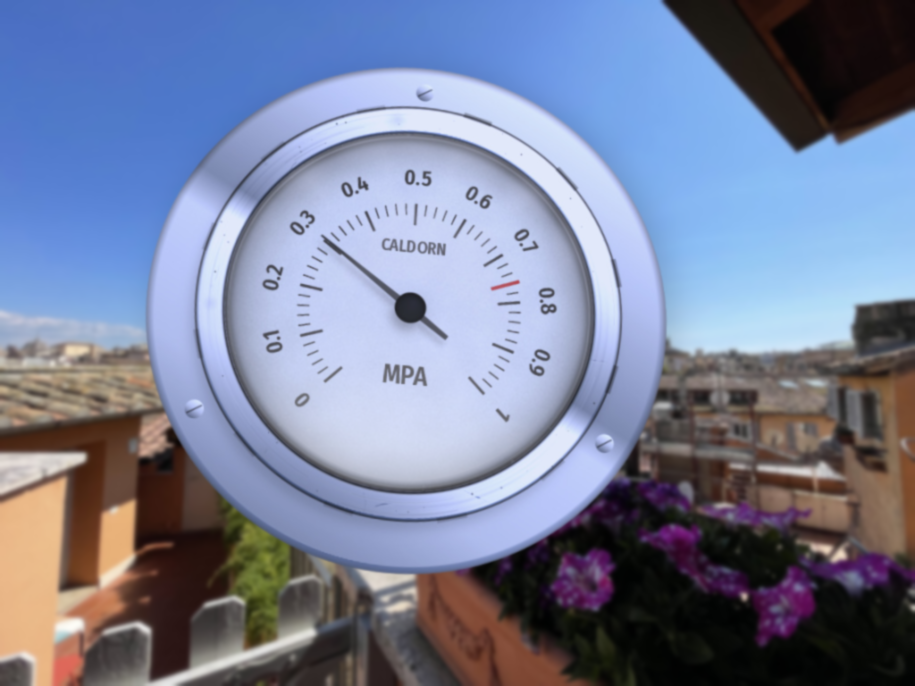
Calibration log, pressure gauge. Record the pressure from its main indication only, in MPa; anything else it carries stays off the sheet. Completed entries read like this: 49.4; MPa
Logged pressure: 0.3; MPa
